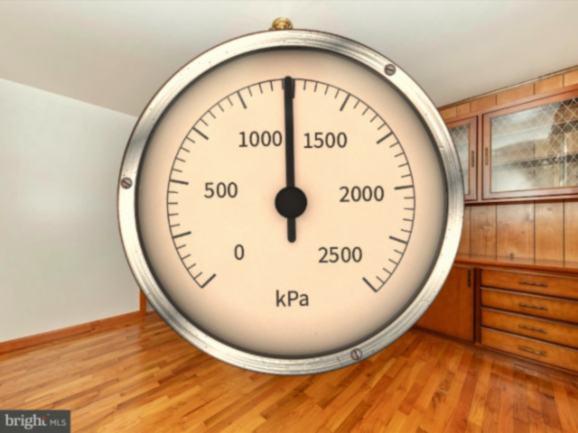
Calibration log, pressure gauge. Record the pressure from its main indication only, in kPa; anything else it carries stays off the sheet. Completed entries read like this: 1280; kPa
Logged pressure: 1225; kPa
